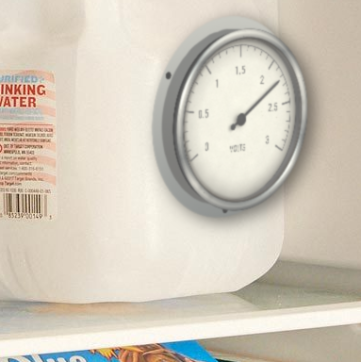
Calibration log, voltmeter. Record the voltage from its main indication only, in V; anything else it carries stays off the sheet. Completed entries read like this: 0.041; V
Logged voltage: 2.2; V
